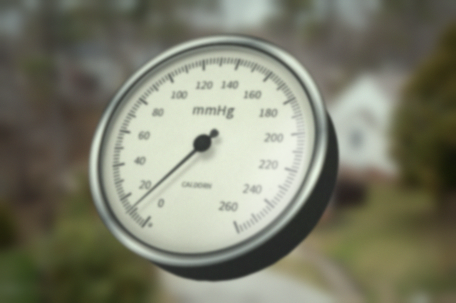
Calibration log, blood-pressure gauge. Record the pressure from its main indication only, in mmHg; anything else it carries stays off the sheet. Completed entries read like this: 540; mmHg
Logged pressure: 10; mmHg
